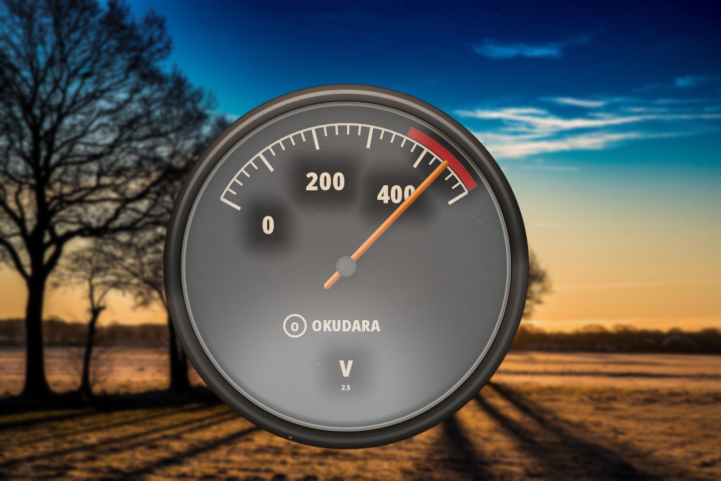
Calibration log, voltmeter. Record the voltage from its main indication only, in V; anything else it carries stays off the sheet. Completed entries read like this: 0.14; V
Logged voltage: 440; V
